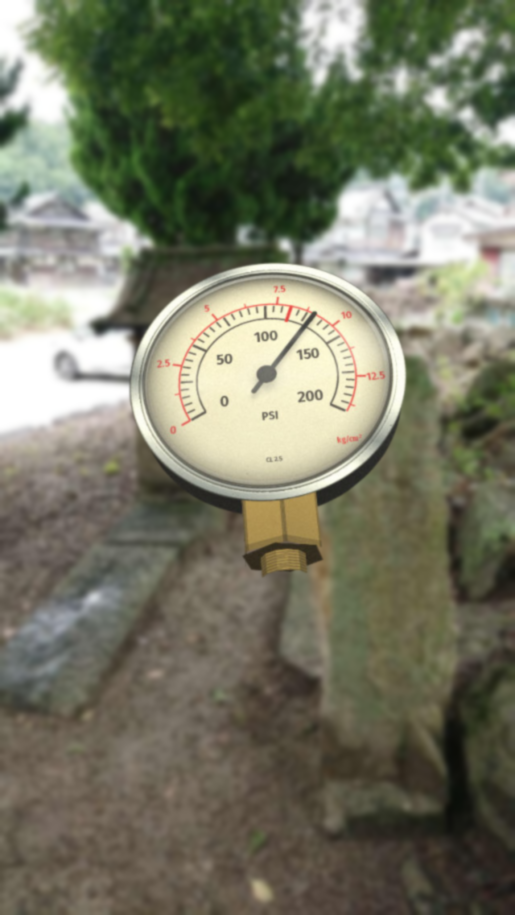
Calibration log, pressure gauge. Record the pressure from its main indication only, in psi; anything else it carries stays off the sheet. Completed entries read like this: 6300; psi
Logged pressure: 130; psi
